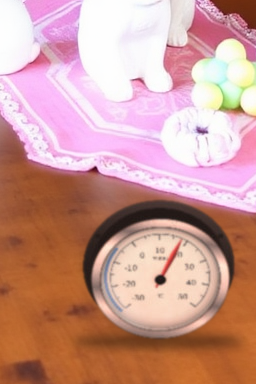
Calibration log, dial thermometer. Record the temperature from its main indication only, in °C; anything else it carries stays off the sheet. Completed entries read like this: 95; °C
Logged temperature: 17.5; °C
